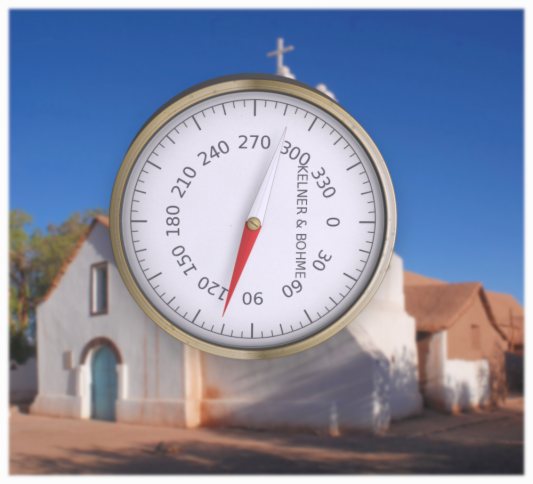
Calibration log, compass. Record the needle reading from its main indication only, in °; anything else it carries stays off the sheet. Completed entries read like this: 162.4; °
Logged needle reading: 107.5; °
